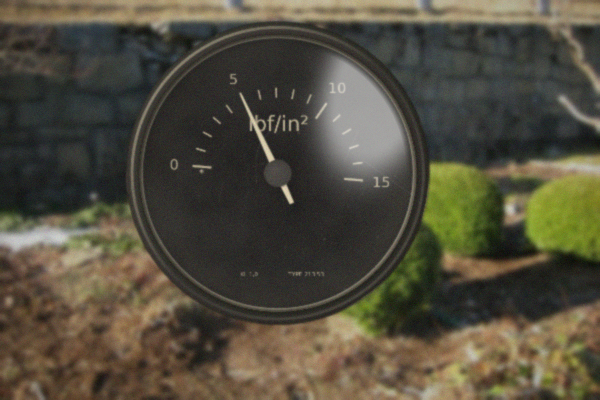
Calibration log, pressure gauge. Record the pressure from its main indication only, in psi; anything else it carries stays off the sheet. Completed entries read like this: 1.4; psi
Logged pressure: 5; psi
